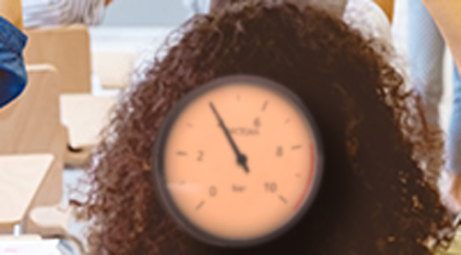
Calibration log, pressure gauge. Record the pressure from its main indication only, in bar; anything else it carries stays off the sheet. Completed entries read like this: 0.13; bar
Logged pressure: 4; bar
